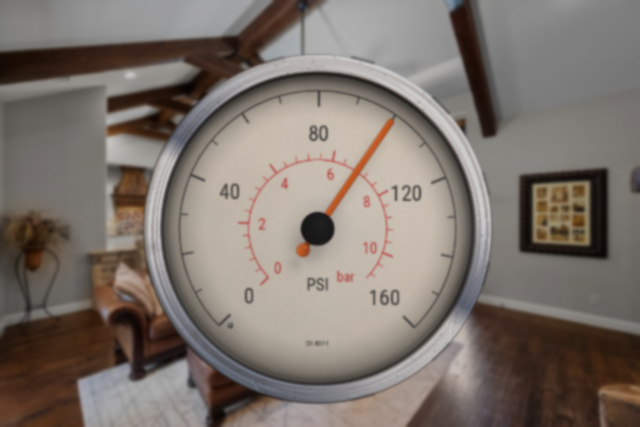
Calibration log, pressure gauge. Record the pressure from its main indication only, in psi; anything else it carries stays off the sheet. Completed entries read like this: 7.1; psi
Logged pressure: 100; psi
